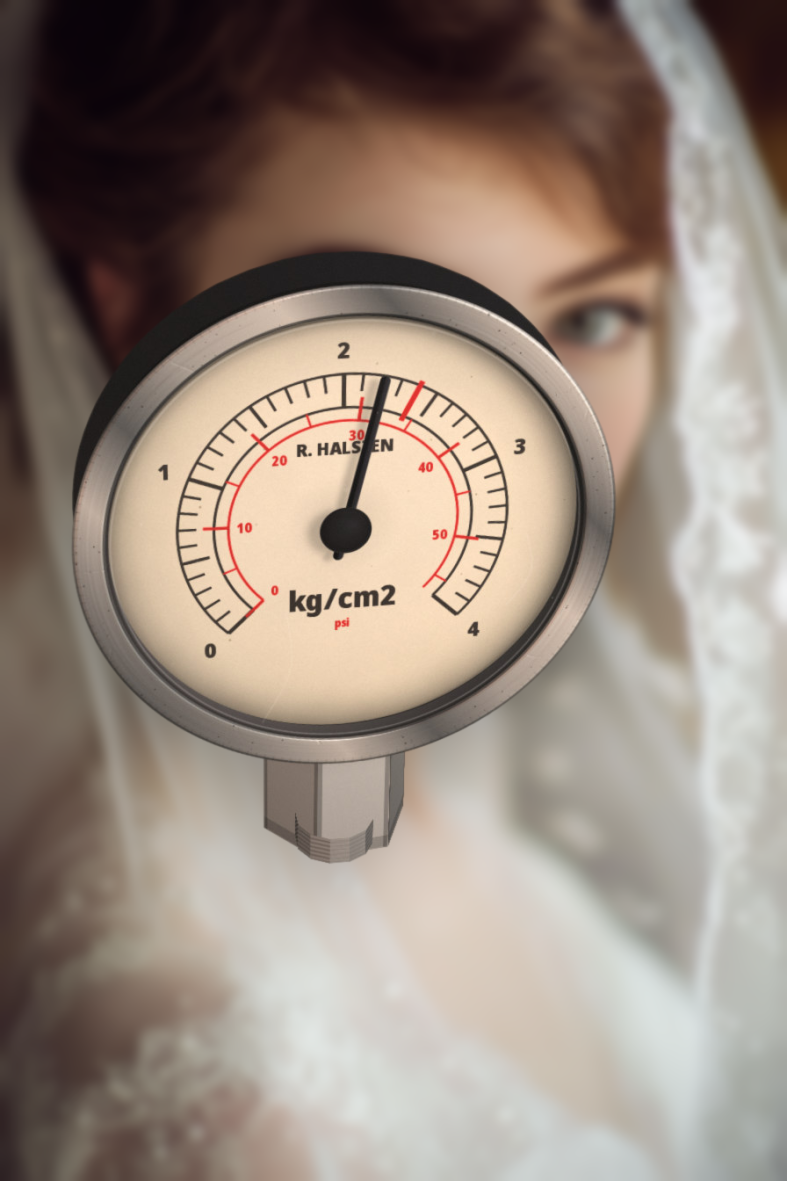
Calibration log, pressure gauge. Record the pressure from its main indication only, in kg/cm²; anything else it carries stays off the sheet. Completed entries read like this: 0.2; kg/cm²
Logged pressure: 2.2; kg/cm²
